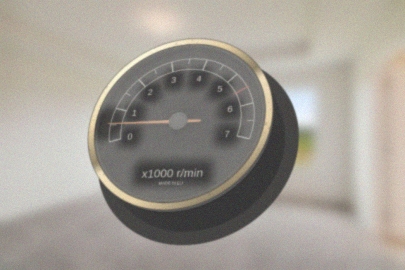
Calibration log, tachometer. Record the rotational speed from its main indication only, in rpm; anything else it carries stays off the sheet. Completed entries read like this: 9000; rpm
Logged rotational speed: 500; rpm
